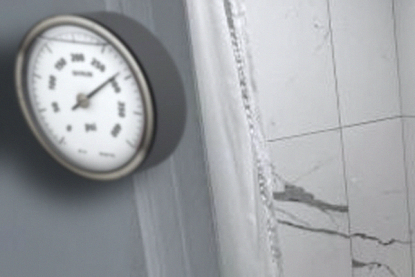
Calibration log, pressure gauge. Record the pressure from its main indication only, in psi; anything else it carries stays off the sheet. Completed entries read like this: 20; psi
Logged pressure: 290; psi
